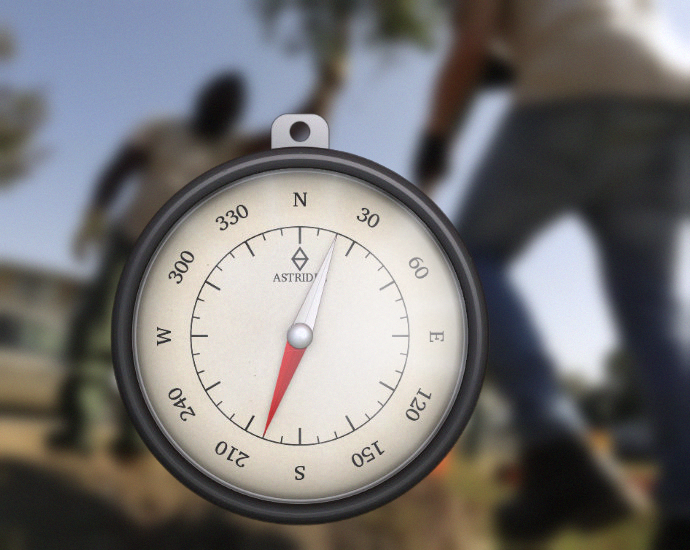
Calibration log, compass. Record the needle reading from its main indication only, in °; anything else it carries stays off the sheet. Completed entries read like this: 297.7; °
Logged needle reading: 200; °
